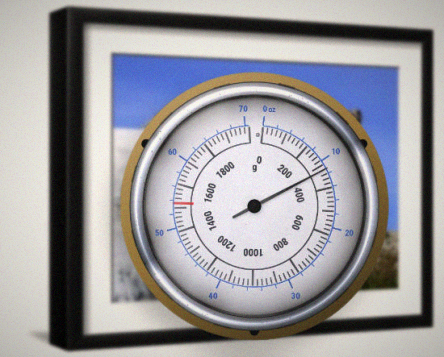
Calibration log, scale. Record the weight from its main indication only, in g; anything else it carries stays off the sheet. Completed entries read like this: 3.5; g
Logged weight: 320; g
